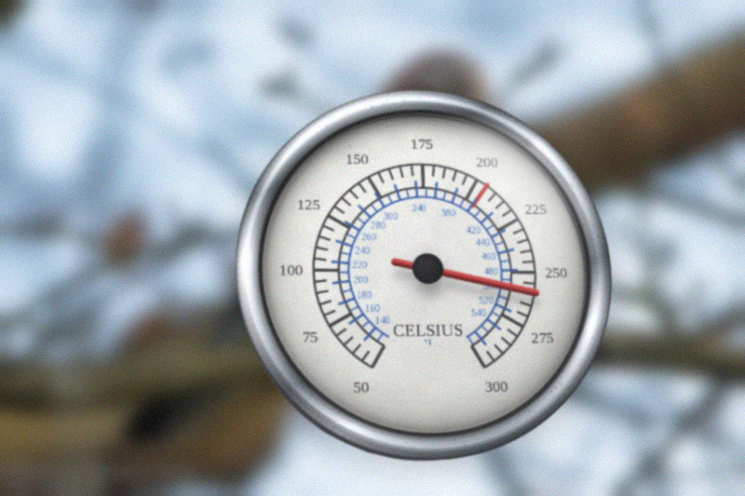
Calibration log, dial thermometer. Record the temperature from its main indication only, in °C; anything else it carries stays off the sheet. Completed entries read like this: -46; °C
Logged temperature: 260; °C
